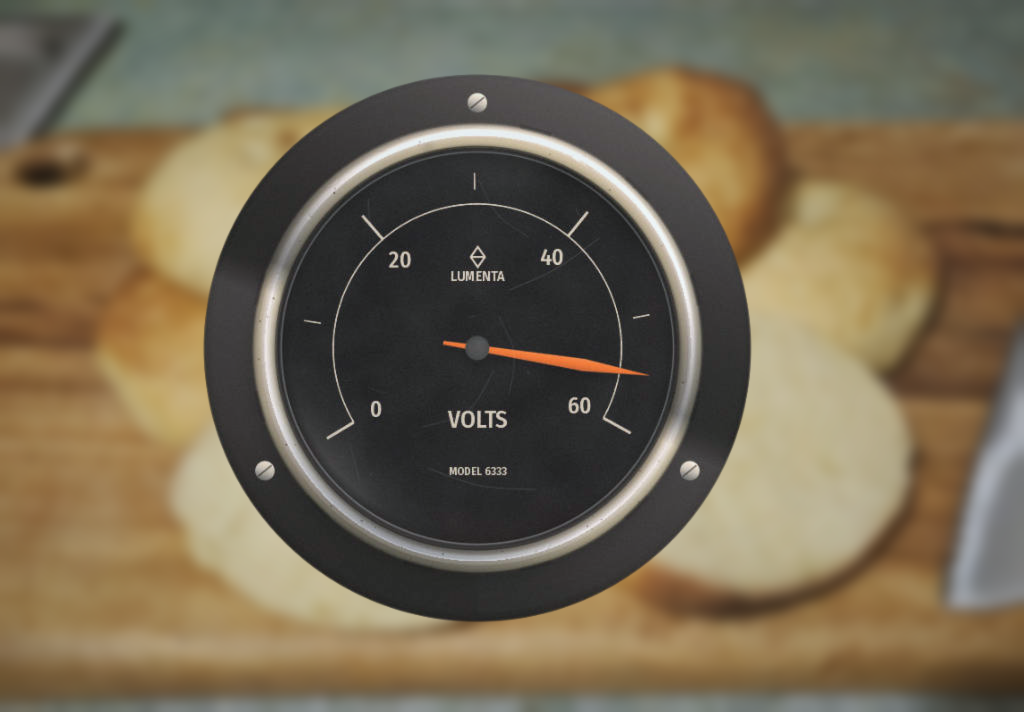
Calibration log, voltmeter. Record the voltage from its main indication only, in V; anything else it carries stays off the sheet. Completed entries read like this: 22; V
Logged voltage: 55; V
